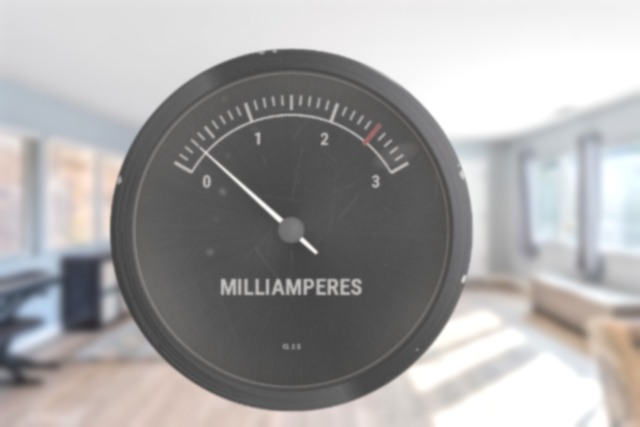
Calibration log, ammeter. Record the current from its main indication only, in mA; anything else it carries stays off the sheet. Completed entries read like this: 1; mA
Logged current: 0.3; mA
